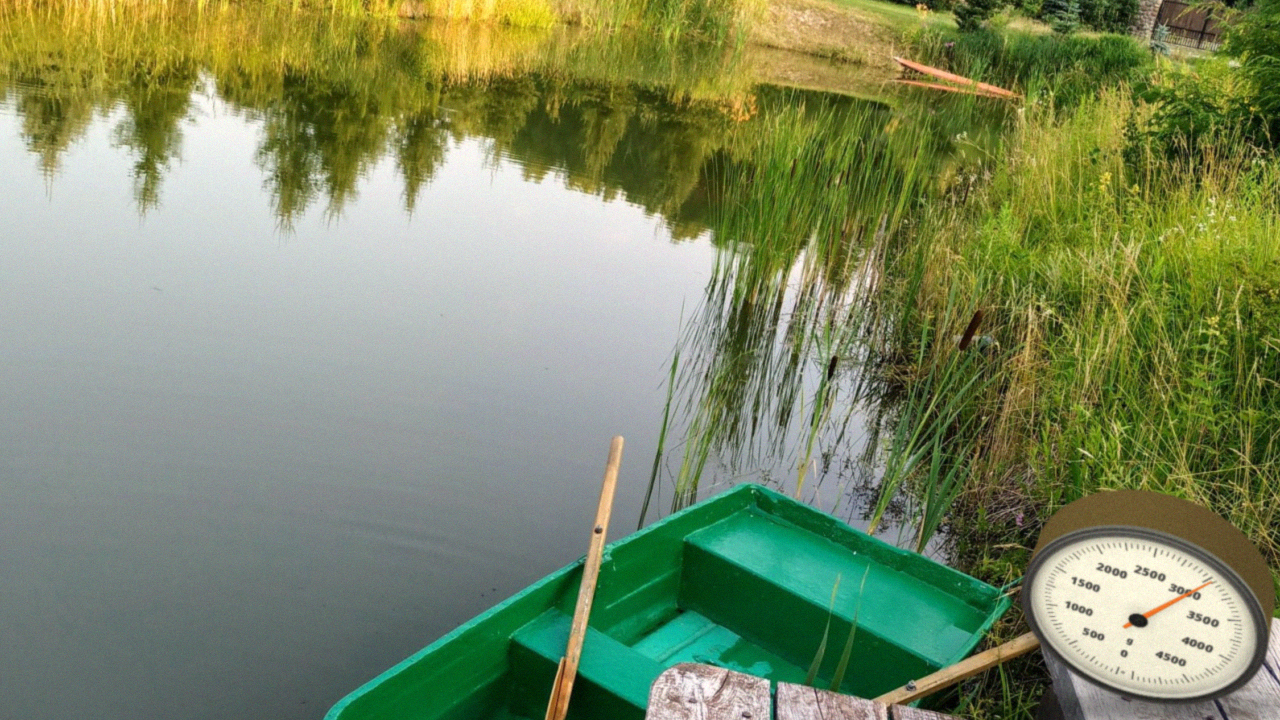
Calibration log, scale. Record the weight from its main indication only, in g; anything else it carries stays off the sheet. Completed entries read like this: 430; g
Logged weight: 3000; g
